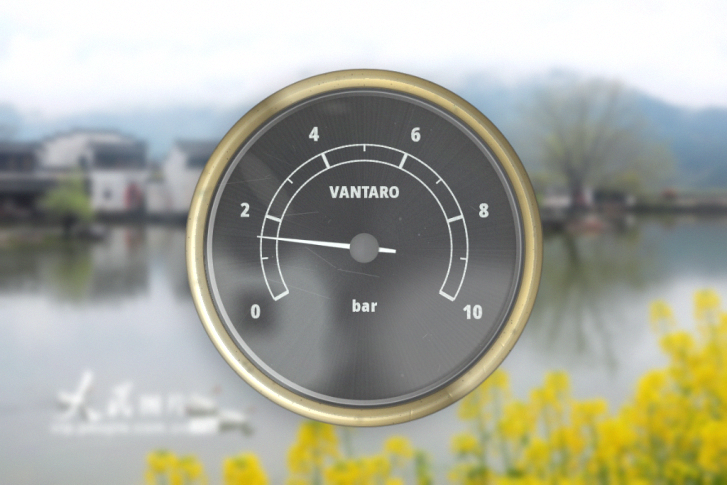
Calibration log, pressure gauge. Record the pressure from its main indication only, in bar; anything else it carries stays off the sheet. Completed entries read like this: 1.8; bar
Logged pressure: 1.5; bar
